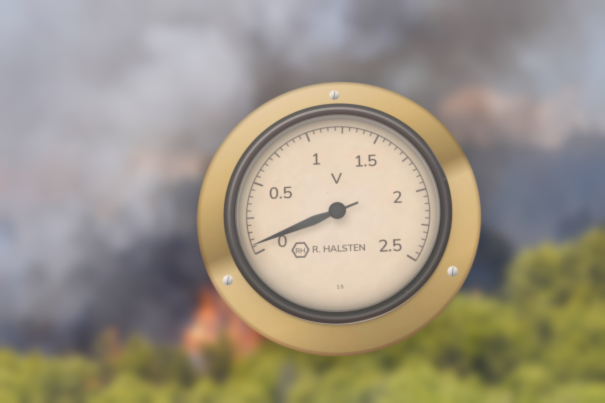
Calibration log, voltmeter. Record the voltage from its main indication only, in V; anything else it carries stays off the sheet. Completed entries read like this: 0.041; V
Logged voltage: 0.05; V
